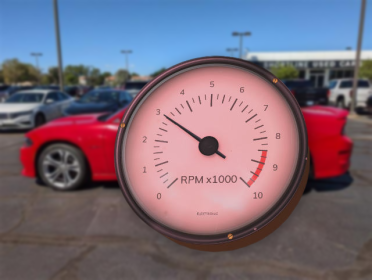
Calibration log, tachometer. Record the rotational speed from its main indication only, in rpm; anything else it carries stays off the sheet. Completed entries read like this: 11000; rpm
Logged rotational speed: 3000; rpm
